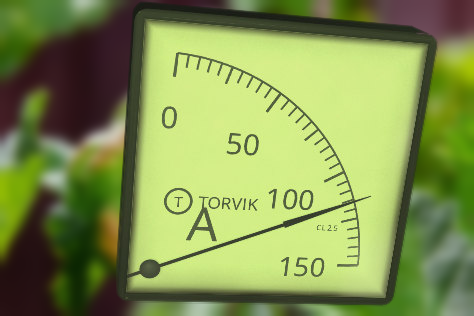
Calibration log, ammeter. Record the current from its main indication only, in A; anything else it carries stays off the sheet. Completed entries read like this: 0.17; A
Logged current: 115; A
